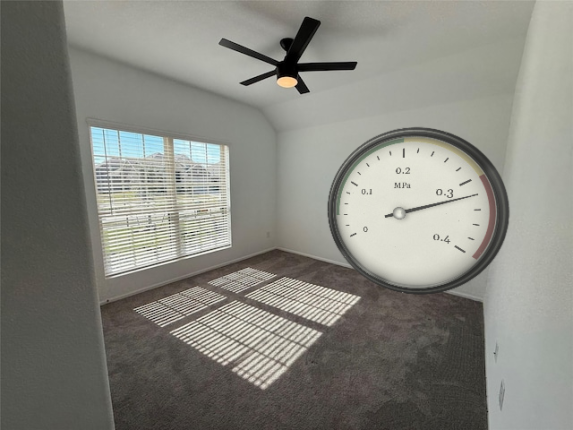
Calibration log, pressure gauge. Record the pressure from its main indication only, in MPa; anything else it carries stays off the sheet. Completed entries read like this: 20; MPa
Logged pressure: 0.32; MPa
